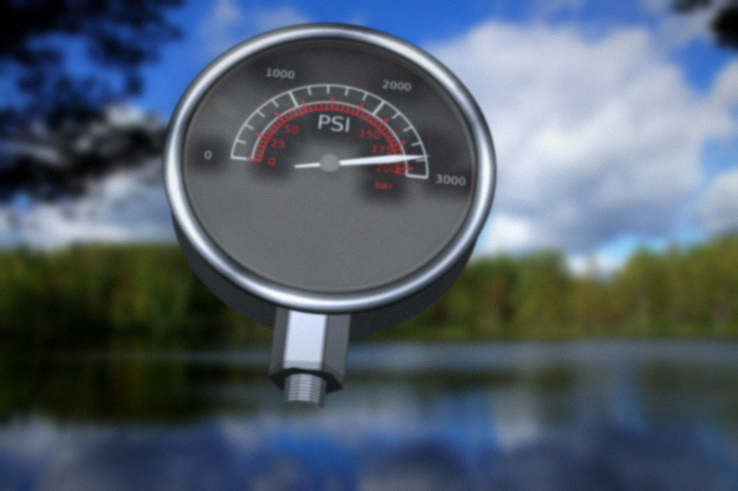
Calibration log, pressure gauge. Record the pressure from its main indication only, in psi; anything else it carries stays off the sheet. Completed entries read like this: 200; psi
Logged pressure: 2800; psi
